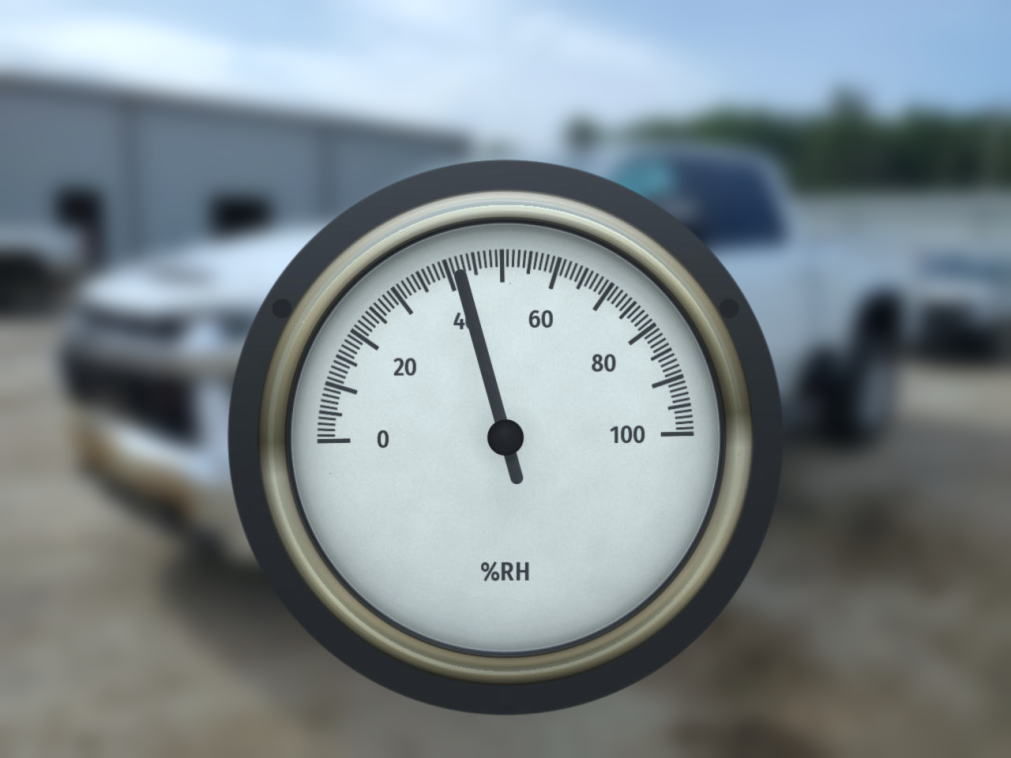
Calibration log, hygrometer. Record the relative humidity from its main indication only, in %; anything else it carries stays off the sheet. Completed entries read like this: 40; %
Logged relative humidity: 42; %
